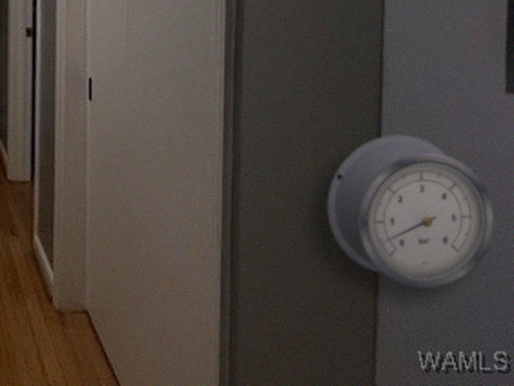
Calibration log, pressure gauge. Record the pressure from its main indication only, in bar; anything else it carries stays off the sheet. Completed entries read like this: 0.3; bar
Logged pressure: 0.5; bar
